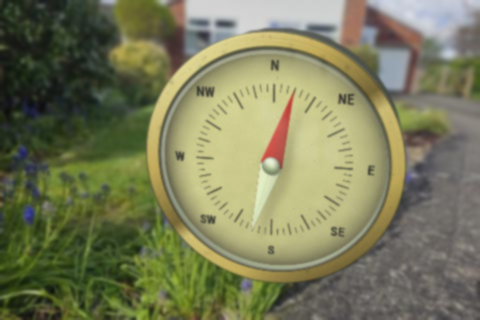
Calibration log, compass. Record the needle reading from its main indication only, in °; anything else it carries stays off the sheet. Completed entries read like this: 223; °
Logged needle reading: 15; °
